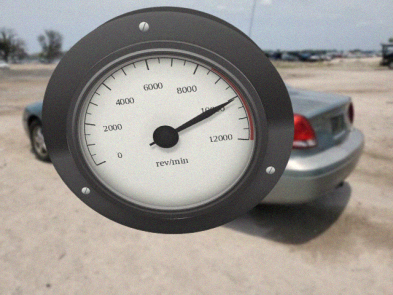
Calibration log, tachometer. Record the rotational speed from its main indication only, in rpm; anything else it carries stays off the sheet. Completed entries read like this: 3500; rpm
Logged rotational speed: 10000; rpm
